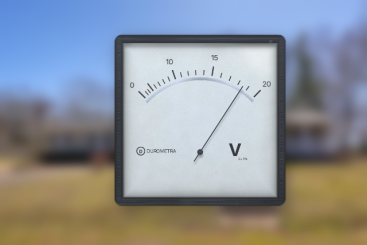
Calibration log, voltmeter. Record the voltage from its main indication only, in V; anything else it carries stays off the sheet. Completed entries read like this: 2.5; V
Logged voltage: 18.5; V
